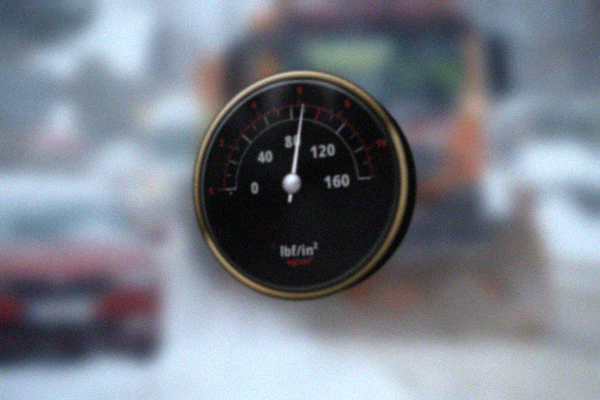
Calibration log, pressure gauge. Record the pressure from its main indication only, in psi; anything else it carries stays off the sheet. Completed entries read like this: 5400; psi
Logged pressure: 90; psi
